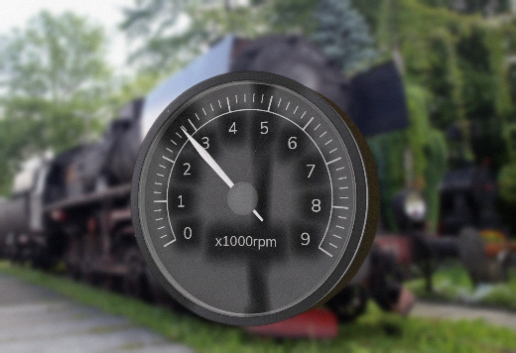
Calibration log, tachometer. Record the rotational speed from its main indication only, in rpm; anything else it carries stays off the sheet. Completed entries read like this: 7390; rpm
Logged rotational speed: 2800; rpm
